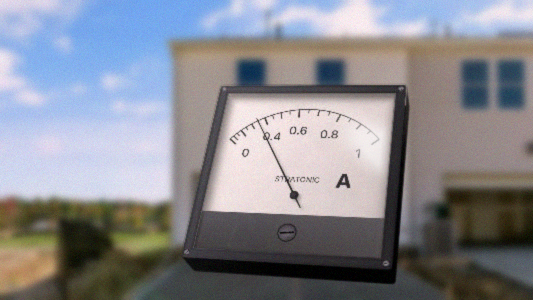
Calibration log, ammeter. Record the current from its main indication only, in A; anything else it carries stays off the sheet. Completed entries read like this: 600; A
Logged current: 0.35; A
